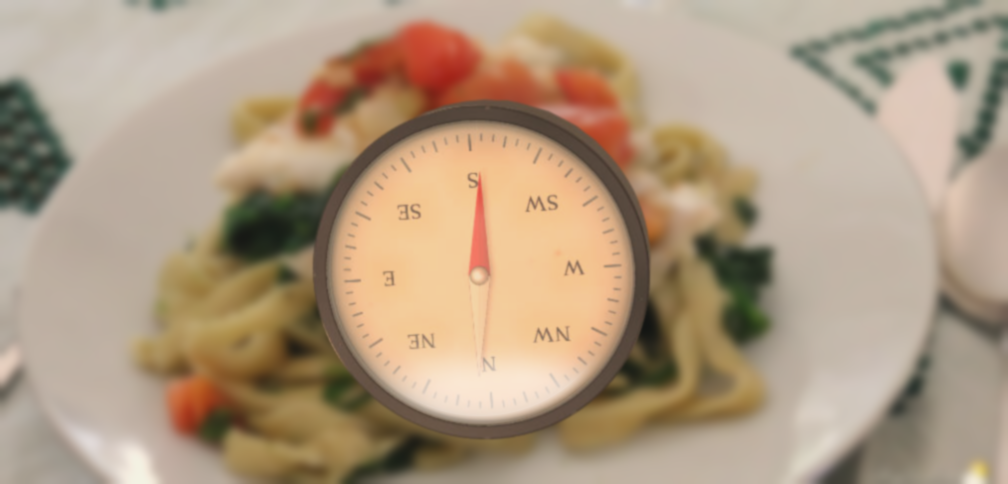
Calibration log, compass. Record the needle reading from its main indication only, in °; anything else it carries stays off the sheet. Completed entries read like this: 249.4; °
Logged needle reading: 185; °
